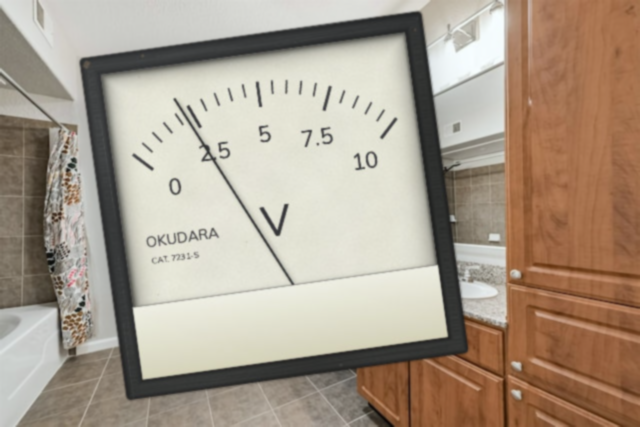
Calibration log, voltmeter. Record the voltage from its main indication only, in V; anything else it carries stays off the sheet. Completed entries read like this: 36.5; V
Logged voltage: 2.25; V
